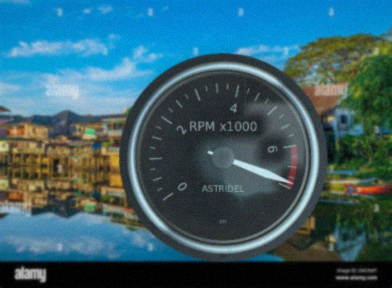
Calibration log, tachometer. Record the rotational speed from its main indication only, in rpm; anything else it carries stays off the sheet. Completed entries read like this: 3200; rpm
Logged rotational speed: 6875; rpm
